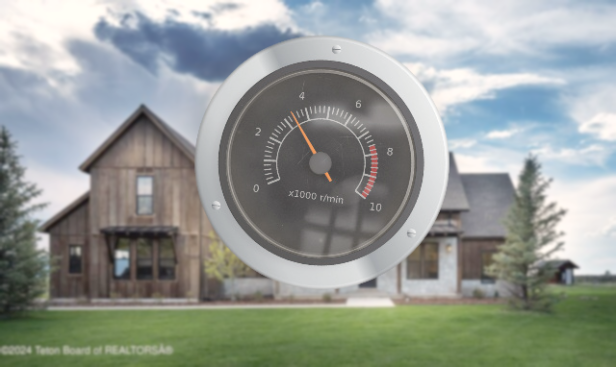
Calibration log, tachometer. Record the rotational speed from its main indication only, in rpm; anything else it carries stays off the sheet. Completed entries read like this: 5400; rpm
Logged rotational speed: 3400; rpm
